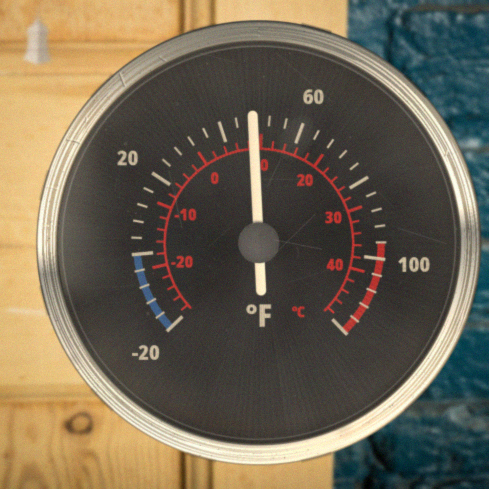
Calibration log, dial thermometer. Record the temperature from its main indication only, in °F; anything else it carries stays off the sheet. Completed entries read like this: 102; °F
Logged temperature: 48; °F
